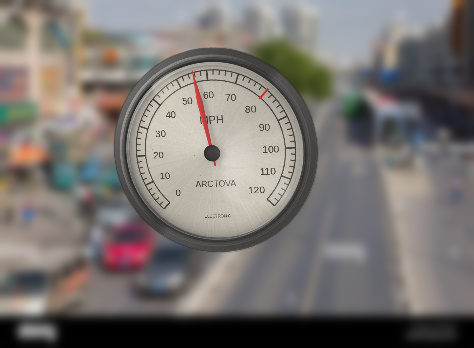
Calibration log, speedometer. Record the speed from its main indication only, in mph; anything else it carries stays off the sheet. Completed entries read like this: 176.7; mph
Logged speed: 56; mph
